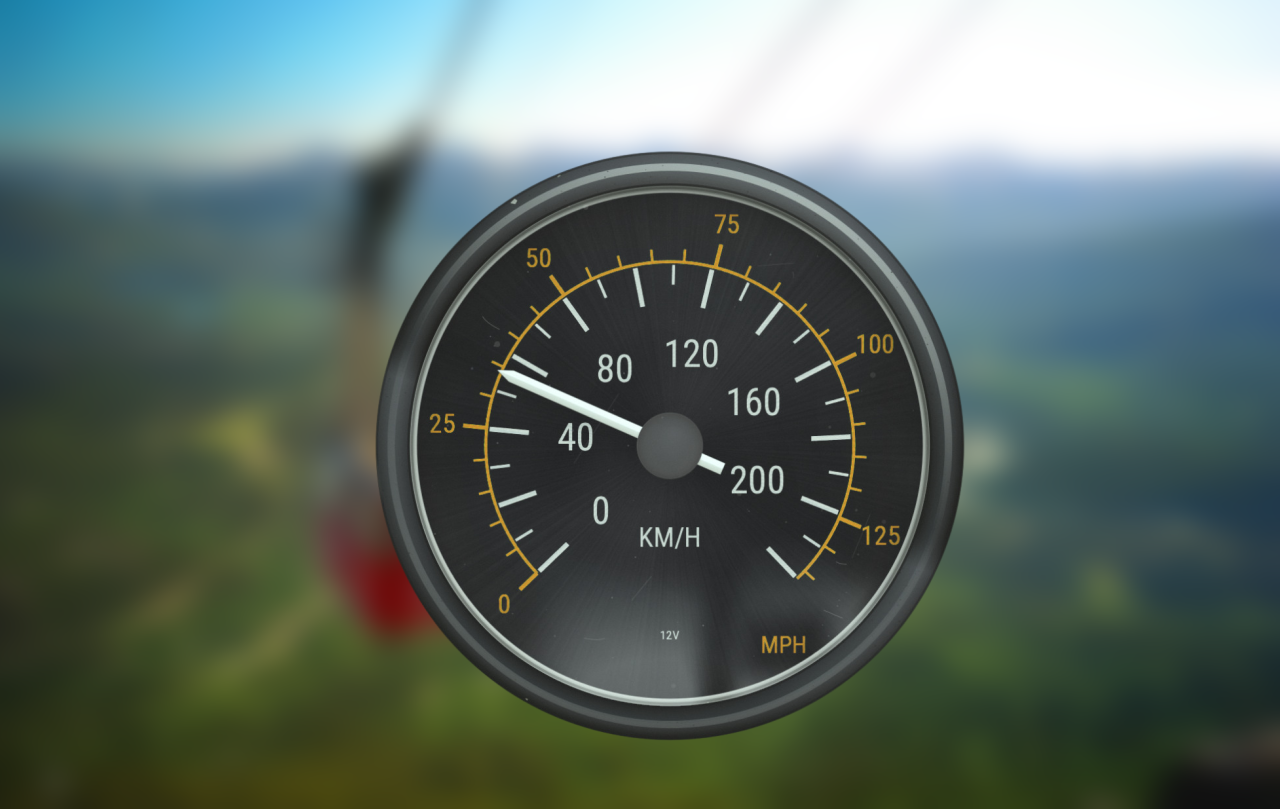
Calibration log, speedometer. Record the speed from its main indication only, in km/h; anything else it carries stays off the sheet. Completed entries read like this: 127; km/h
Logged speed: 55; km/h
